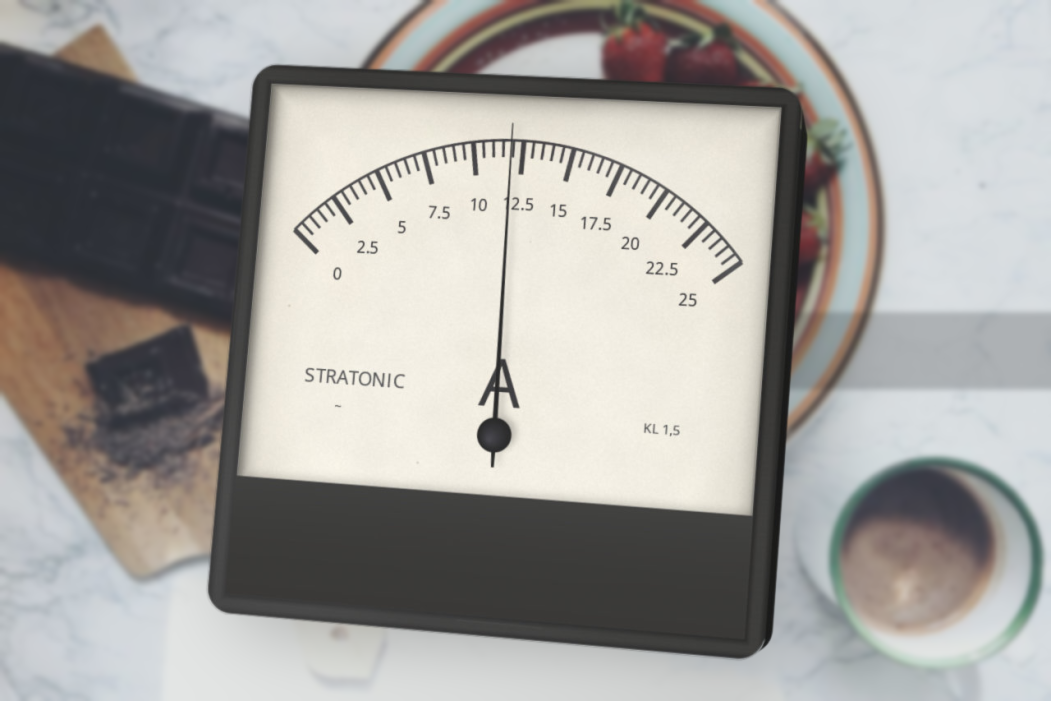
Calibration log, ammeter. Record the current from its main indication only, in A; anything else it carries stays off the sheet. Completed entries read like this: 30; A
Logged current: 12; A
